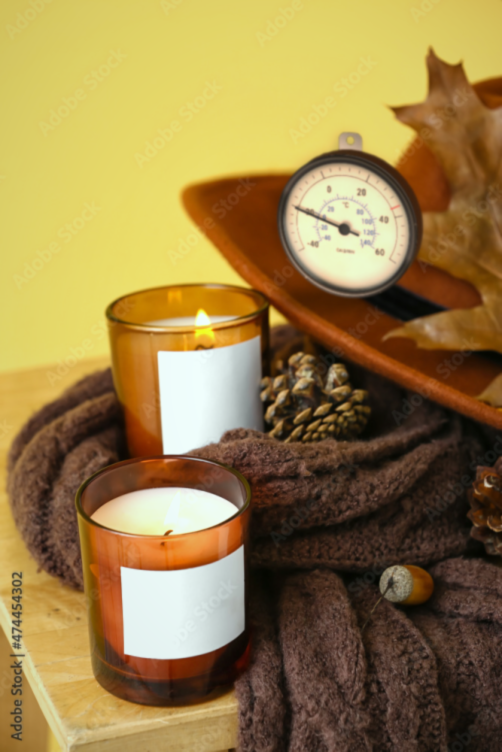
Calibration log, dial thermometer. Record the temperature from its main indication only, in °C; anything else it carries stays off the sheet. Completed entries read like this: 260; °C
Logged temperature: -20; °C
